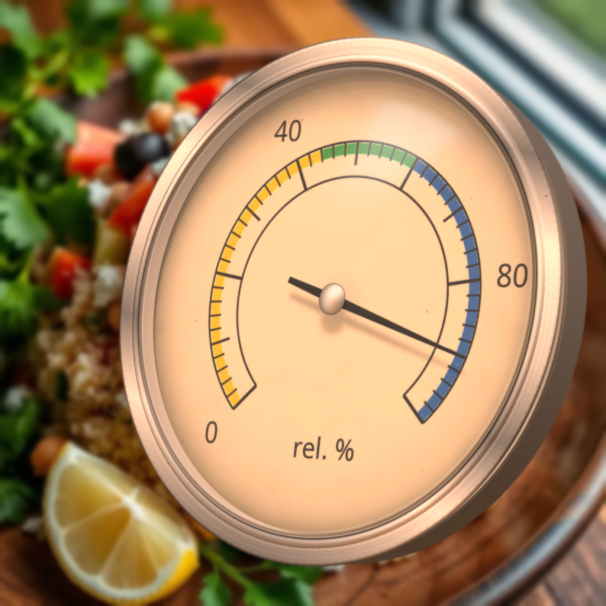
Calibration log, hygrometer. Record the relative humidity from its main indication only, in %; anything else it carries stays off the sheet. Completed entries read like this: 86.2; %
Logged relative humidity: 90; %
